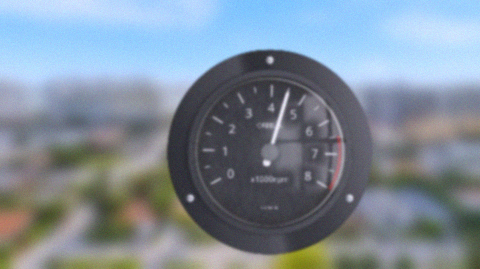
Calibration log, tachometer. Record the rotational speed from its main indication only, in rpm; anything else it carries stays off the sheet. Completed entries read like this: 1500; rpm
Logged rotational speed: 4500; rpm
